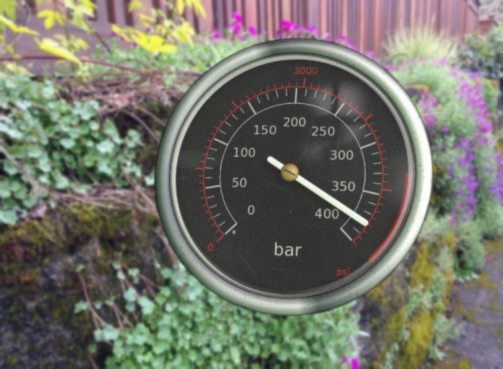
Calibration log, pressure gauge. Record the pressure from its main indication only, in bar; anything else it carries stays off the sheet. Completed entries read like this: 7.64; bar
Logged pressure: 380; bar
